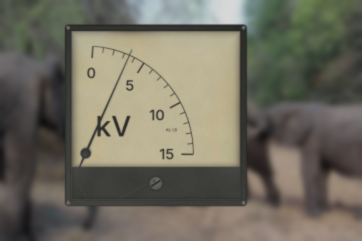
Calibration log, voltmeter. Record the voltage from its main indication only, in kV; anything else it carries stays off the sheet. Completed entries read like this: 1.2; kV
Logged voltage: 3.5; kV
